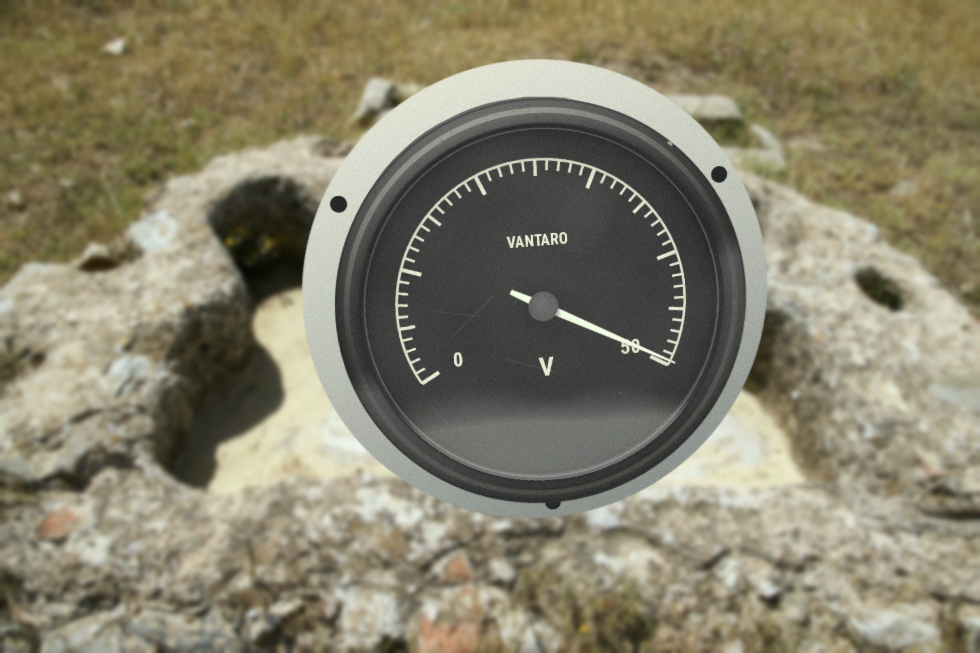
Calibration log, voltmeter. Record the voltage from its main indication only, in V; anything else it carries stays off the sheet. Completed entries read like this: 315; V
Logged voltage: 49.5; V
